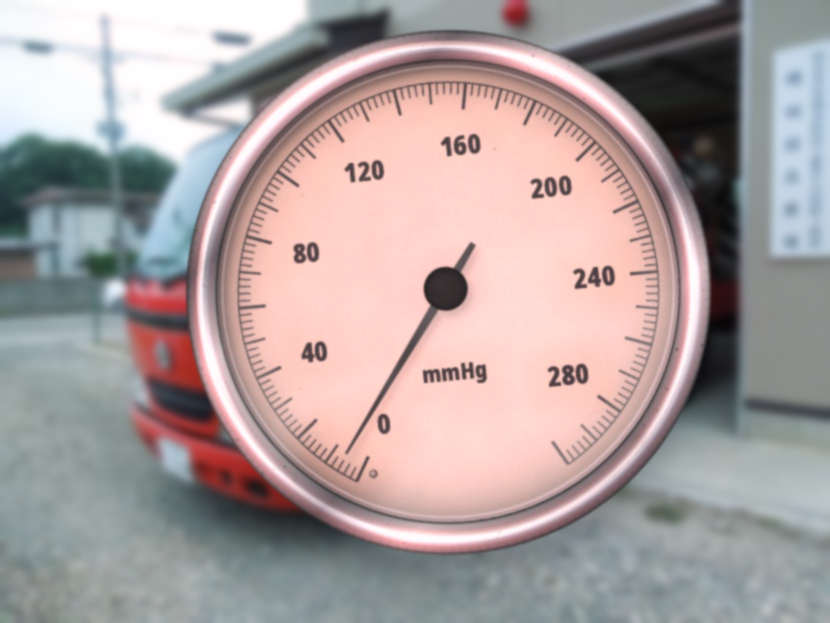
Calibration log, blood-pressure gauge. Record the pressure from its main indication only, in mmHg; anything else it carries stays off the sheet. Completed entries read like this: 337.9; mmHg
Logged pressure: 6; mmHg
